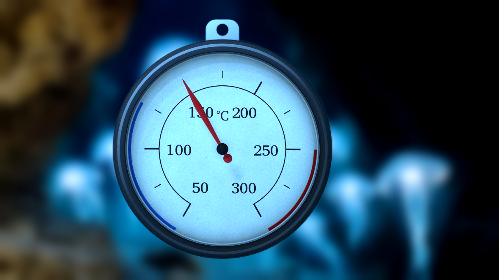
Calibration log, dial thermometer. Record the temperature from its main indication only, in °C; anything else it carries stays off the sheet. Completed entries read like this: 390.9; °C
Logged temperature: 150; °C
